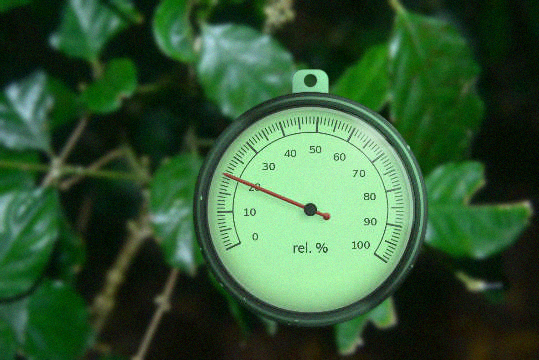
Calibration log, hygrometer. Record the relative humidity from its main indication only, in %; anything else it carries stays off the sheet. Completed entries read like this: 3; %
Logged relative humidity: 20; %
